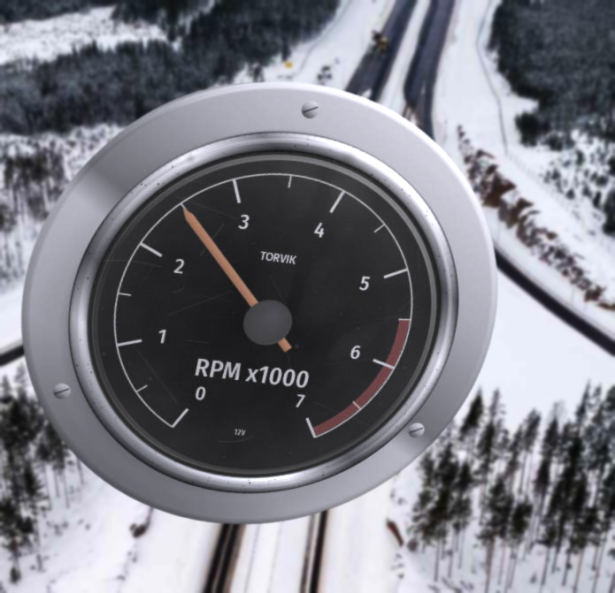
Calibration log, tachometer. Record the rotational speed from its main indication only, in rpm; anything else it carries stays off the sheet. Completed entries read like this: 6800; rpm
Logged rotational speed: 2500; rpm
